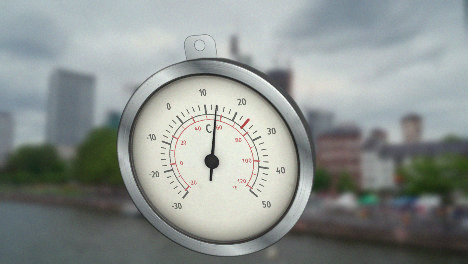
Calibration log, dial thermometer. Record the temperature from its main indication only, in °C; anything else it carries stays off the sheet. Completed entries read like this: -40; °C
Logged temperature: 14; °C
